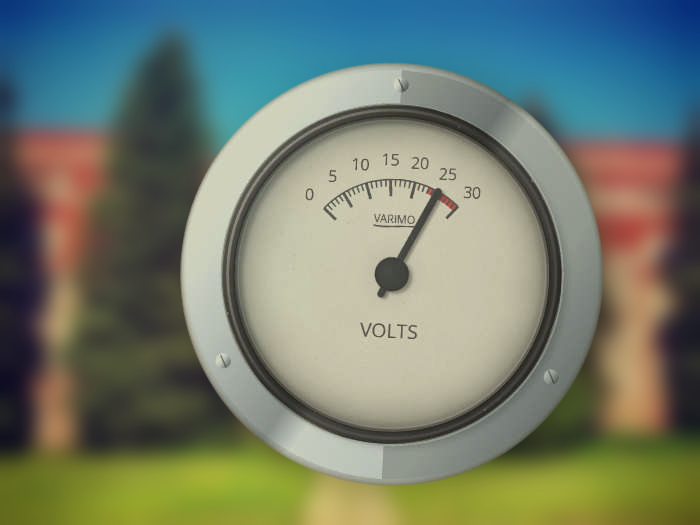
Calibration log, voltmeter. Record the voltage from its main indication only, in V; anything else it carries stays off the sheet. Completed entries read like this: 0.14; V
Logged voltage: 25; V
